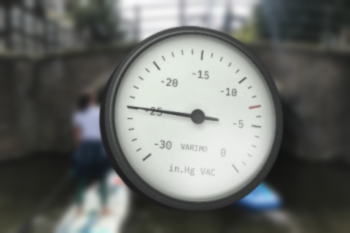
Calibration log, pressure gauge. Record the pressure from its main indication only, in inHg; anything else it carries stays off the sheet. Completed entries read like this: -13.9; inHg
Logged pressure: -25; inHg
